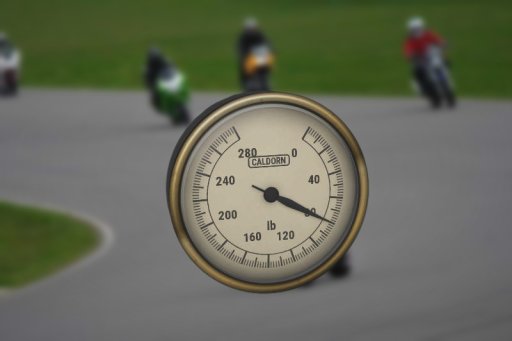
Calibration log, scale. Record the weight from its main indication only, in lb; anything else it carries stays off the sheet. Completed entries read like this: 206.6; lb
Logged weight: 80; lb
